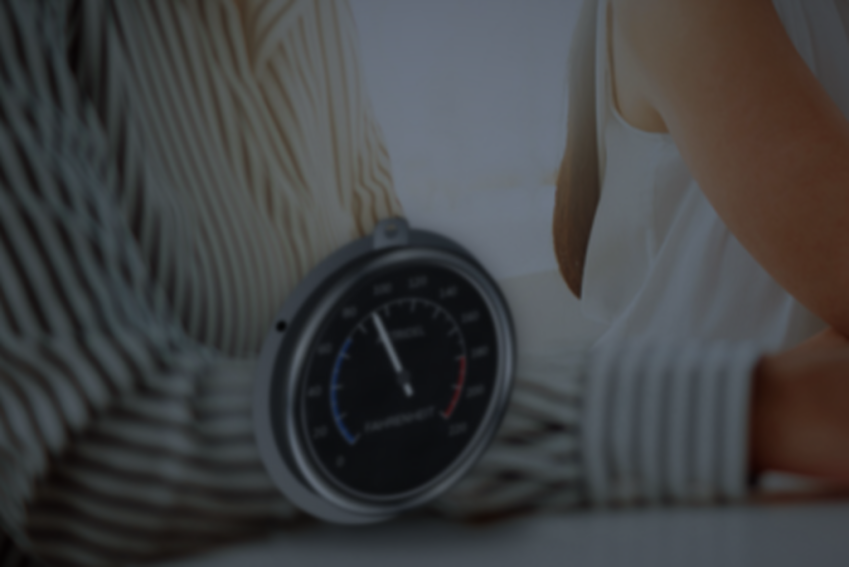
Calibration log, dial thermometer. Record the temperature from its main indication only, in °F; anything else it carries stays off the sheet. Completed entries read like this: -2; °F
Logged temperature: 90; °F
